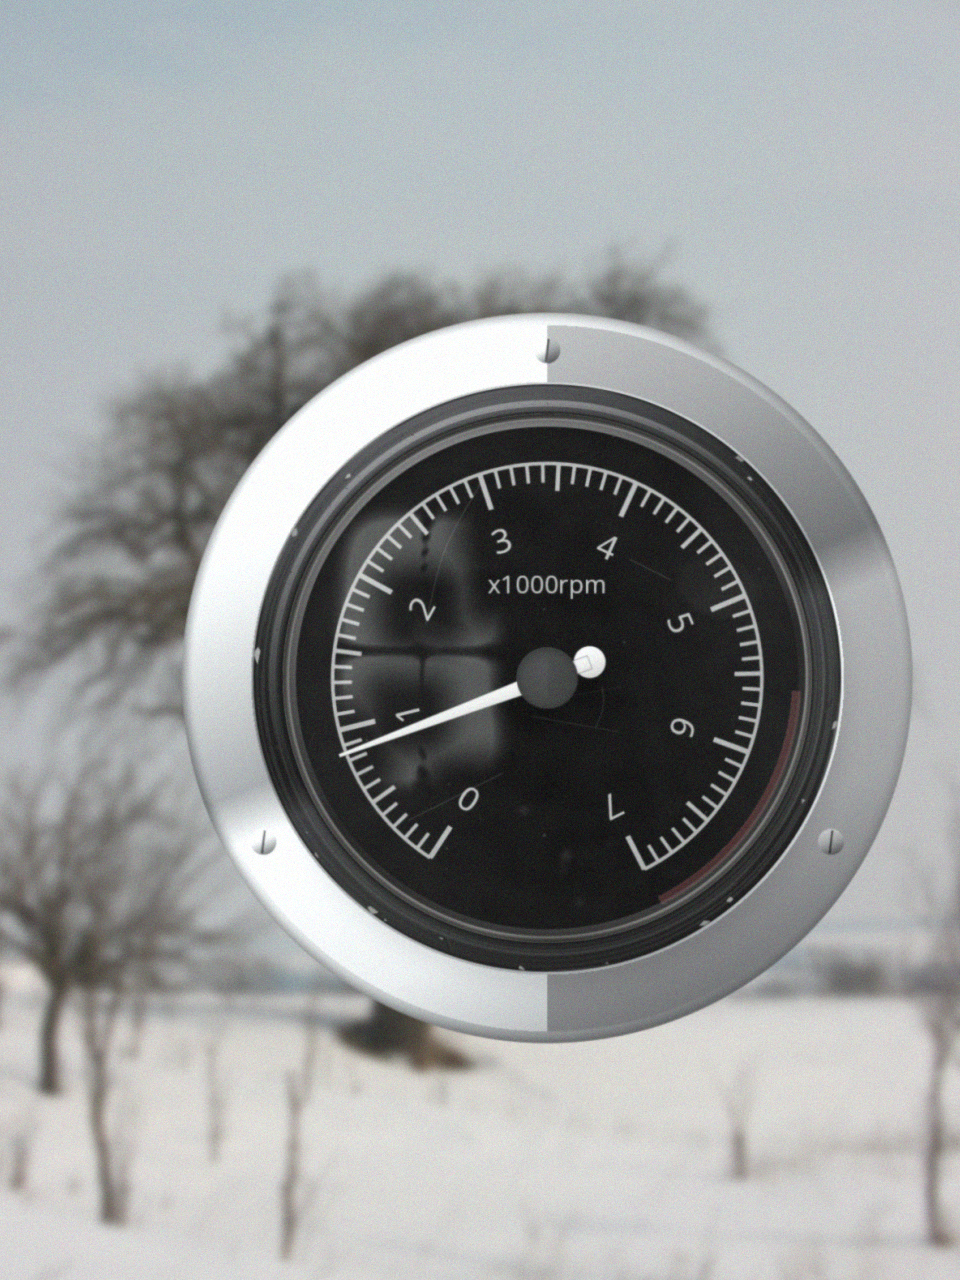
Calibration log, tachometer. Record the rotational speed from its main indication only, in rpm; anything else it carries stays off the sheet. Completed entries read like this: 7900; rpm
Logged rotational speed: 850; rpm
